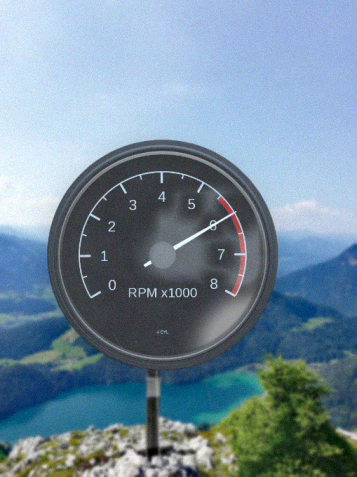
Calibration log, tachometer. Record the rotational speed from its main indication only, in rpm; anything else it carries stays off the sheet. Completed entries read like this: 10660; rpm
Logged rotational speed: 6000; rpm
